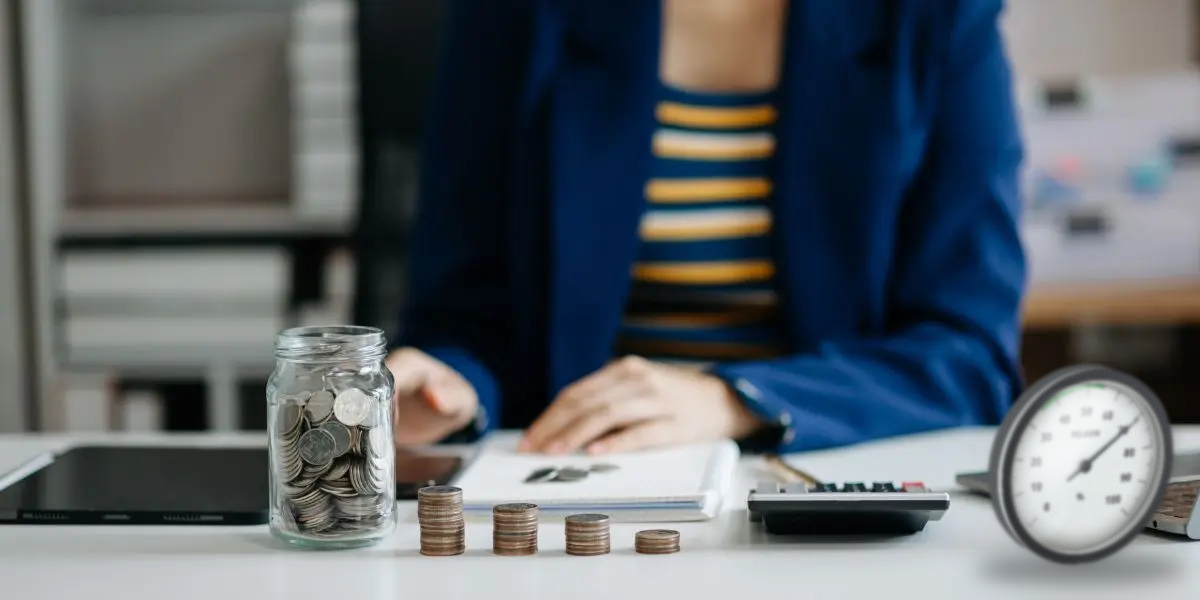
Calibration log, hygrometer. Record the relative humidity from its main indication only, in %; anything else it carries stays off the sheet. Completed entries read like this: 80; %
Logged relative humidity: 70; %
